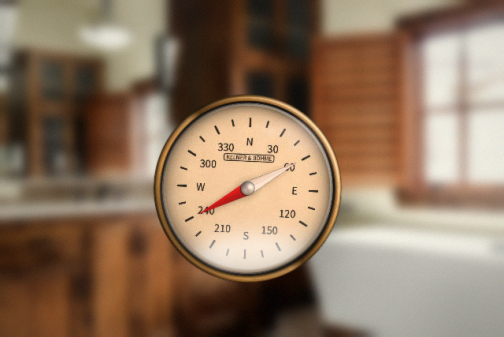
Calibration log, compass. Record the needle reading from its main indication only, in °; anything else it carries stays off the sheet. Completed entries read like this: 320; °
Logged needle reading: 240; °
